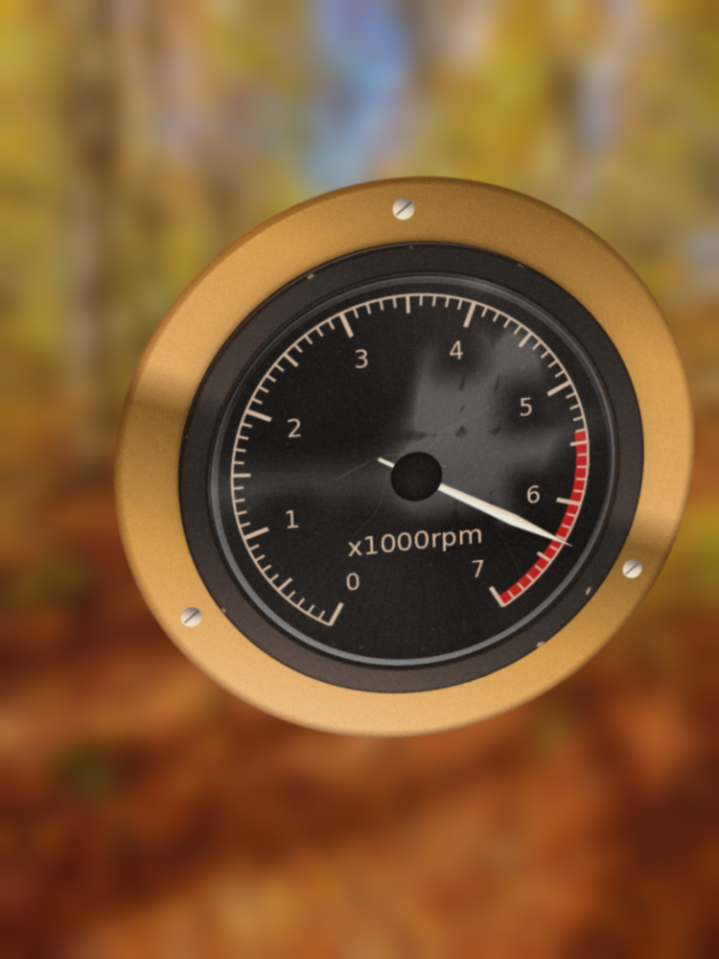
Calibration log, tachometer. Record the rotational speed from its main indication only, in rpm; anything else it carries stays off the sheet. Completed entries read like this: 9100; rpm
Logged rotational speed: 6300; rpm
